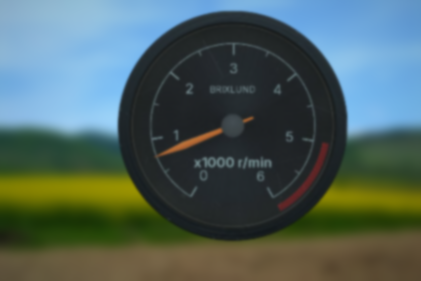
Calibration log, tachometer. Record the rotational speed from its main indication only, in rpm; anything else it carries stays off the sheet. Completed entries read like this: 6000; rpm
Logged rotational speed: 750; rpm
